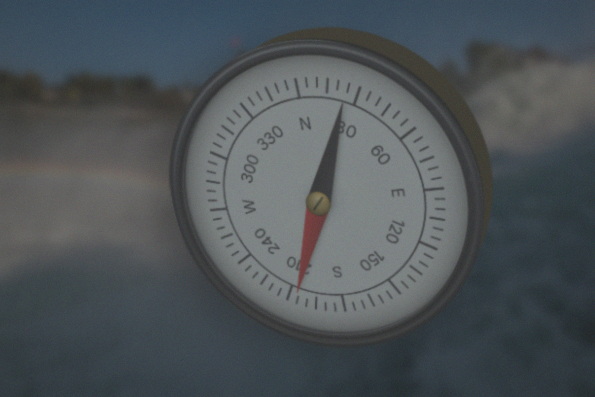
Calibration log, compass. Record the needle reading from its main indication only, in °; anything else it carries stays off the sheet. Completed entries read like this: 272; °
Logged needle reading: 205; °
